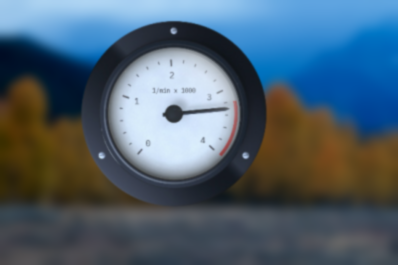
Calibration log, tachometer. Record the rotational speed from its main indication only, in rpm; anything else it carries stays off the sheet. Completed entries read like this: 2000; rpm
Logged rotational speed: 3300; rpm
